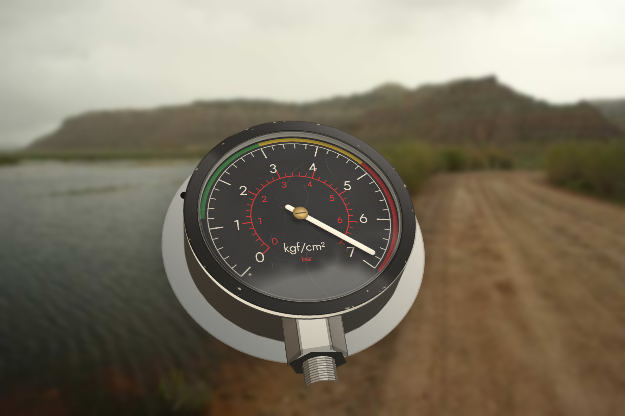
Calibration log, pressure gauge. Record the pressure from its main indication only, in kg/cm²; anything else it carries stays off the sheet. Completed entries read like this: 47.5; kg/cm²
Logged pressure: 6.8; kg/cm²
